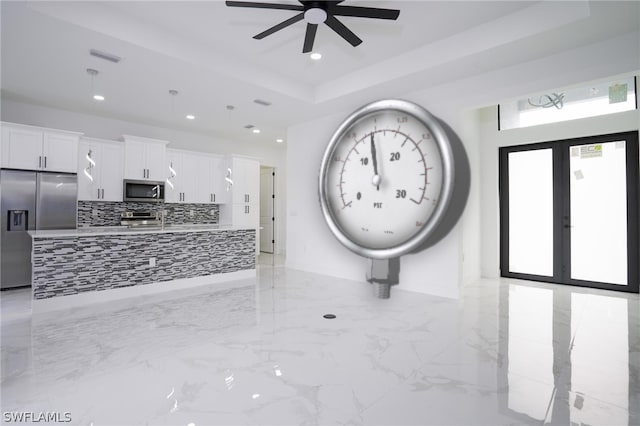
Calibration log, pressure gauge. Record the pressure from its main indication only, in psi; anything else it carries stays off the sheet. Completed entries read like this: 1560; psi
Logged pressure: 14; psi
